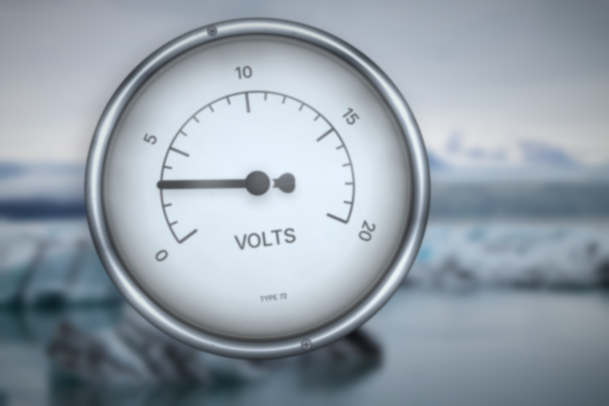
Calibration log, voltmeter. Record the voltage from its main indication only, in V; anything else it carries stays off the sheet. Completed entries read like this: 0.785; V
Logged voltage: 3; V
